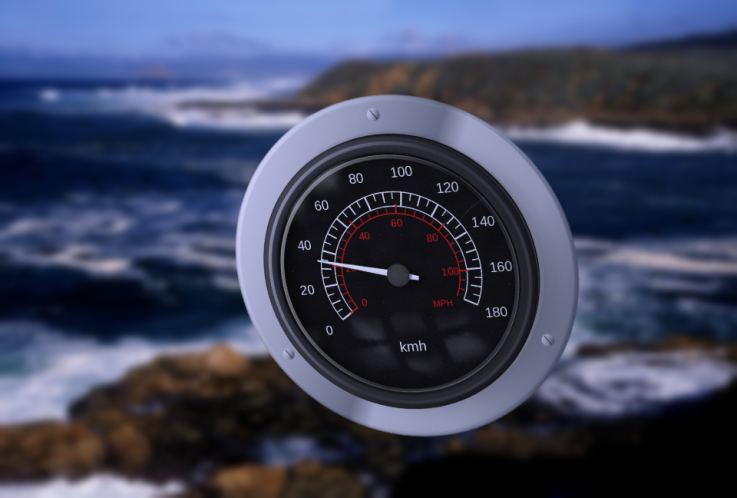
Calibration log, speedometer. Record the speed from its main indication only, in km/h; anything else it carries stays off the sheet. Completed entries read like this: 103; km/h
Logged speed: 35; km/h
